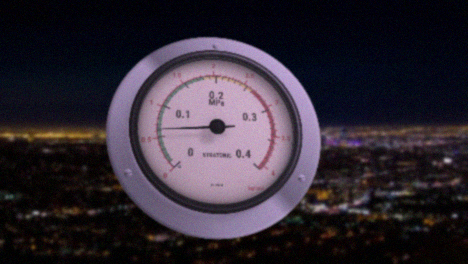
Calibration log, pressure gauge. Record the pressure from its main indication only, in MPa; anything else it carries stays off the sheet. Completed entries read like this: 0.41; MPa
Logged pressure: 0.06; MPa
